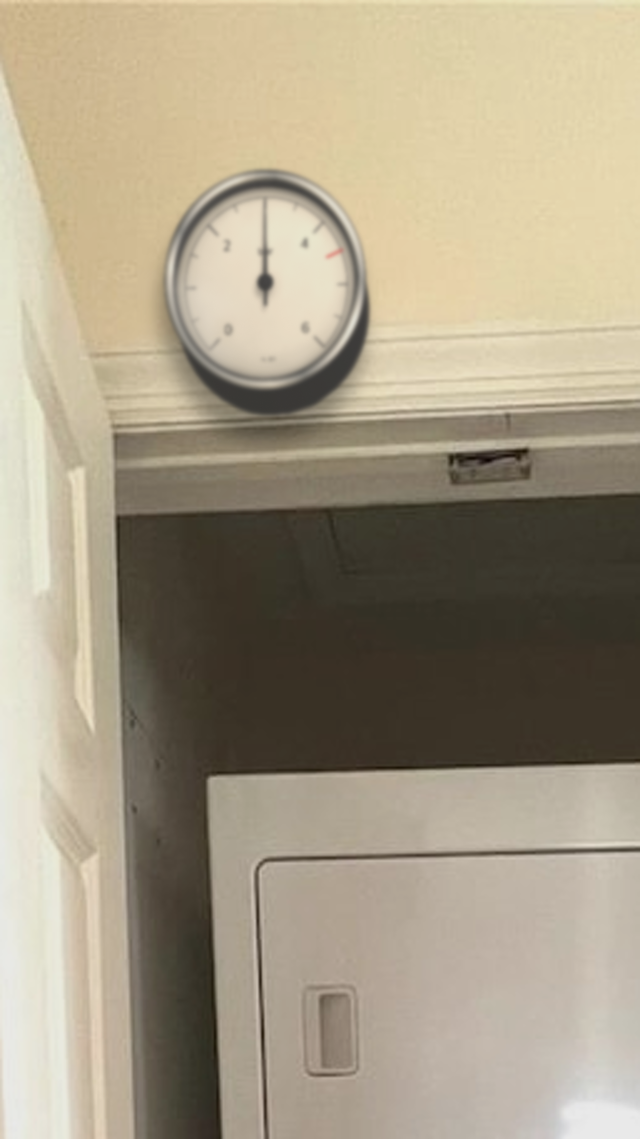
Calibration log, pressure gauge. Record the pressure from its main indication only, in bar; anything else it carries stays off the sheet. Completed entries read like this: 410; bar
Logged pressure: 3; bar
